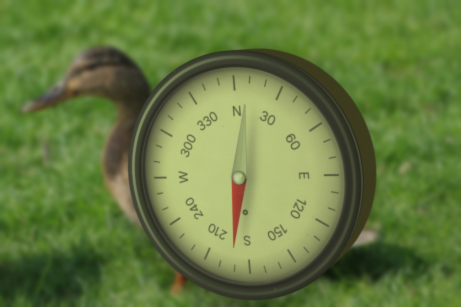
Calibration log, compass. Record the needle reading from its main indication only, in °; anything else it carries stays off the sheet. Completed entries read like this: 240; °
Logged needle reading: 190; °
